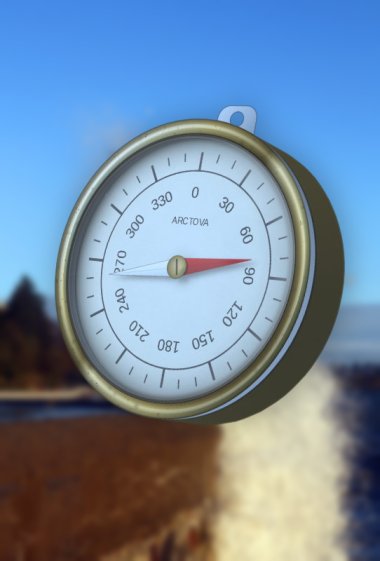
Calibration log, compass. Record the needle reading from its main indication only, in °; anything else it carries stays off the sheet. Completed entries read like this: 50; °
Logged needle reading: 80; °
